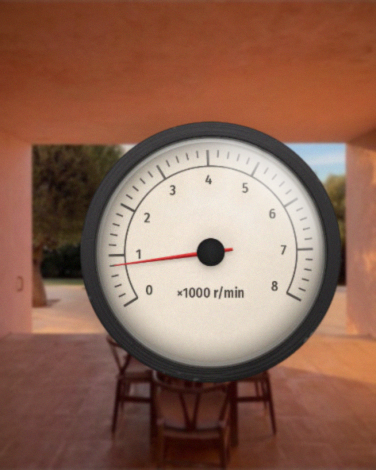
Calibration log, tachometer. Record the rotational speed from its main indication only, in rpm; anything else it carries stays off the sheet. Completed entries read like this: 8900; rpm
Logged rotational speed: 800; rpm
